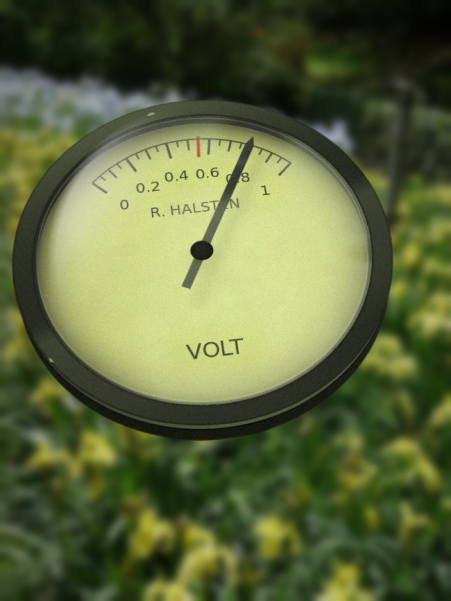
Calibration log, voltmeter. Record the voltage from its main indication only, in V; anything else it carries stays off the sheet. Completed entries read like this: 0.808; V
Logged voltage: 0.8; V
